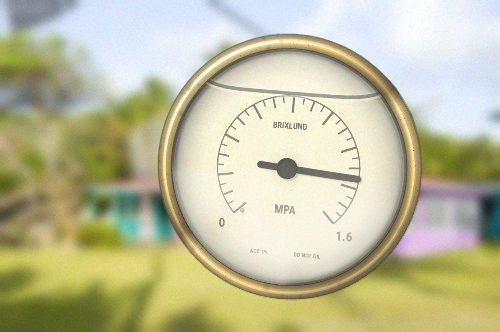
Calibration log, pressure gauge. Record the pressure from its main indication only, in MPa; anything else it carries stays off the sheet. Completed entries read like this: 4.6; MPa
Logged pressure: 1.35; MPa
